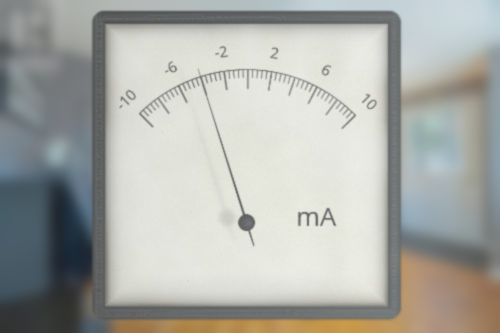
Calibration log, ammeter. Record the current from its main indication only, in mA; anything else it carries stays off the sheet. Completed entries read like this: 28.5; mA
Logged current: -4; mA
